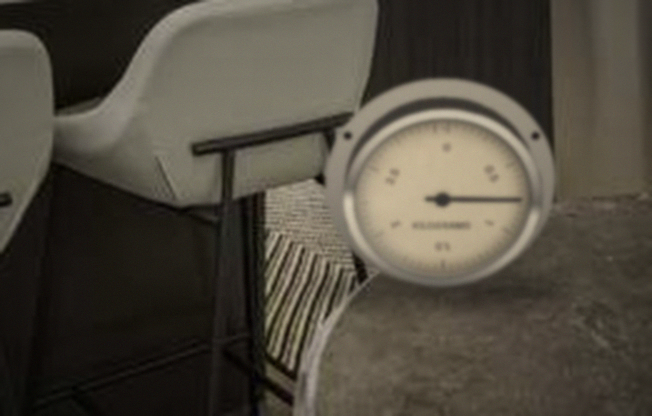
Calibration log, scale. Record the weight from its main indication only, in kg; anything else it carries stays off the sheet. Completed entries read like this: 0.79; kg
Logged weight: 0.75; kg
